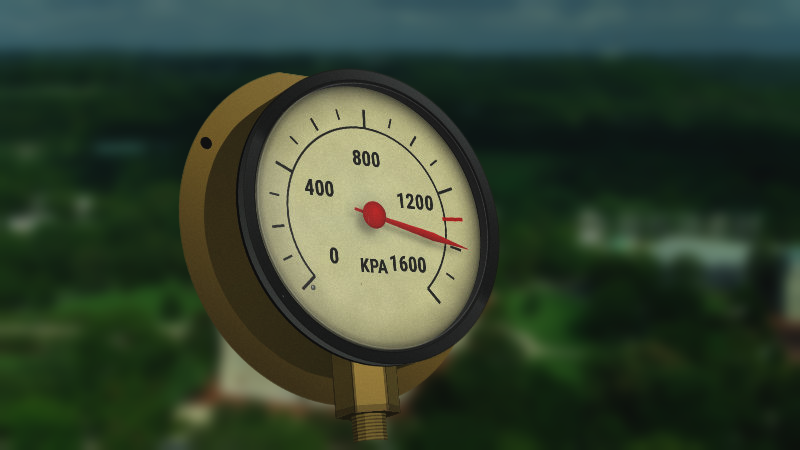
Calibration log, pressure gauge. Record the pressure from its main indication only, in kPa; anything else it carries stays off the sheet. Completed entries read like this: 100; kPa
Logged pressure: 1400; kPa
